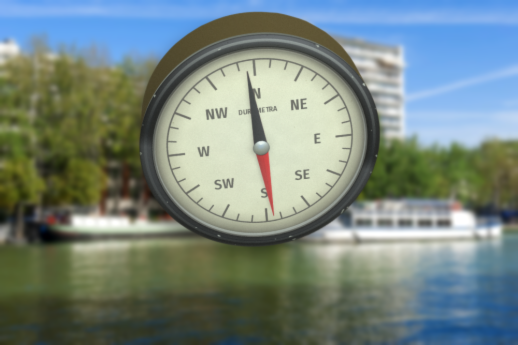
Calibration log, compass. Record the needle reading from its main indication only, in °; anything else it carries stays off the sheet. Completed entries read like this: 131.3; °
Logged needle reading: 175; °
